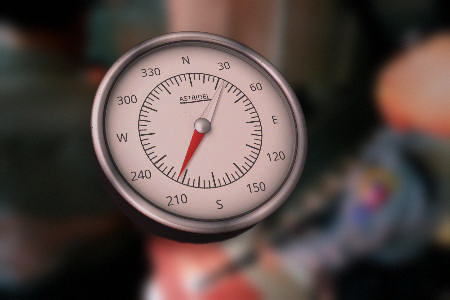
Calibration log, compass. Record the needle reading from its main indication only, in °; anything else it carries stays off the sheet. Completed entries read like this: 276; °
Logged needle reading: 215; °
